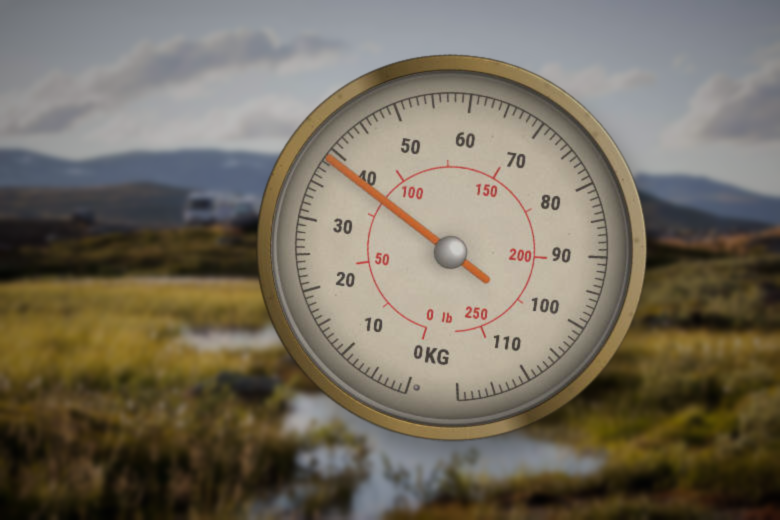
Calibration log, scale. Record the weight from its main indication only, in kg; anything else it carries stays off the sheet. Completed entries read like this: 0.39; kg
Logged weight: 39; kg
